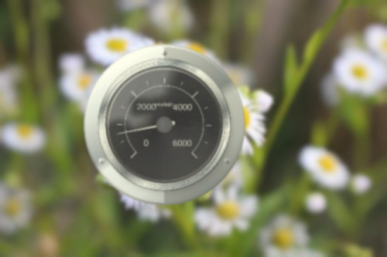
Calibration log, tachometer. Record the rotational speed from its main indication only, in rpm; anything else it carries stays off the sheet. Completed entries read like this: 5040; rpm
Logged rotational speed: 750; rpm
